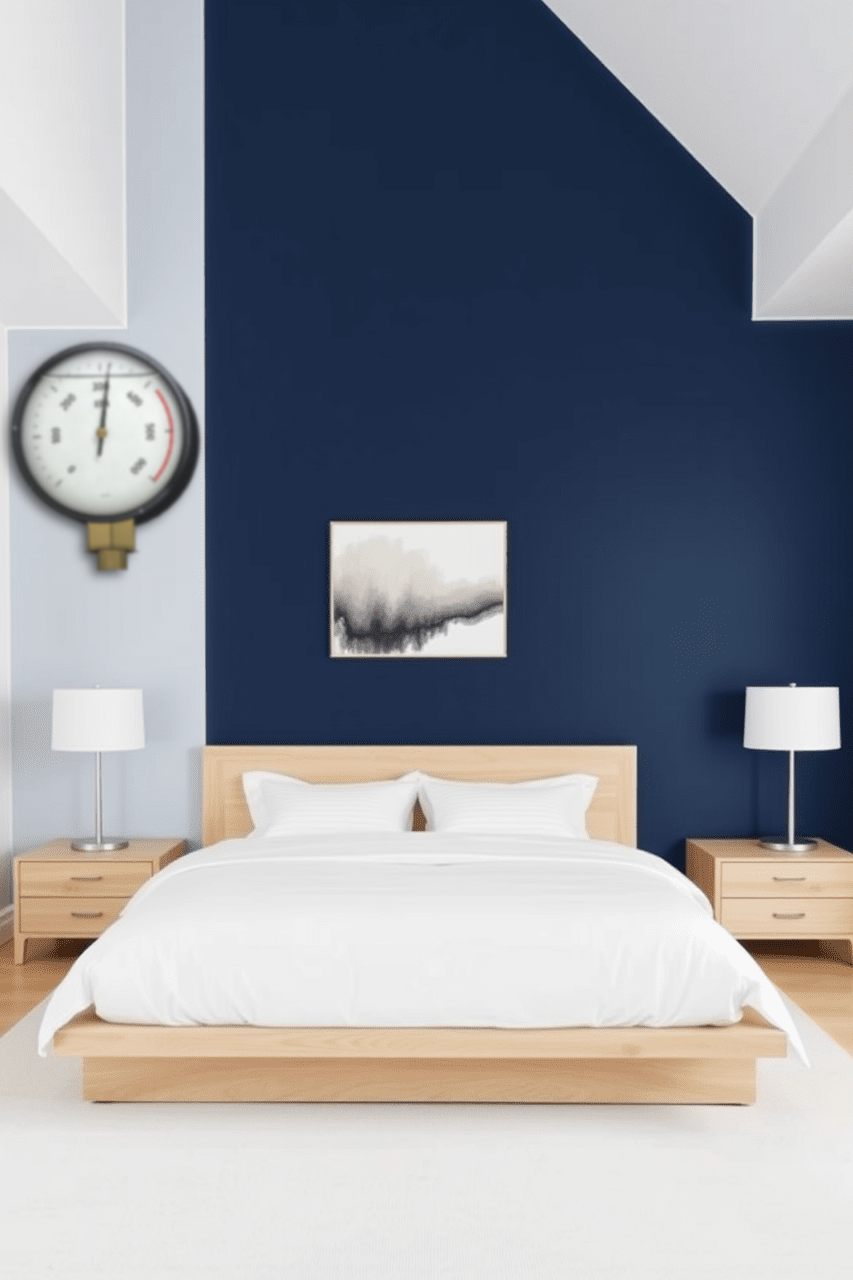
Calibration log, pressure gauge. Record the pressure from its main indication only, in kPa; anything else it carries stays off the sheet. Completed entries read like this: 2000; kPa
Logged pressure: 320; kPa
